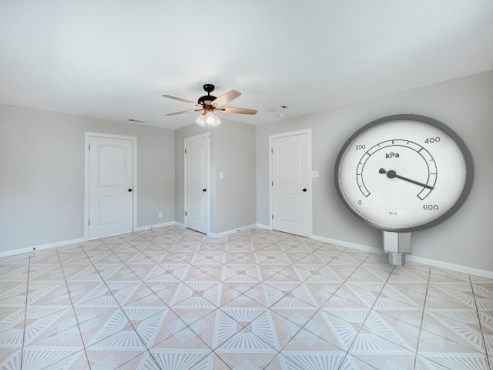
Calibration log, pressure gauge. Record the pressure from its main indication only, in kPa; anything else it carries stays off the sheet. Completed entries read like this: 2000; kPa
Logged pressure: 550; kPa
